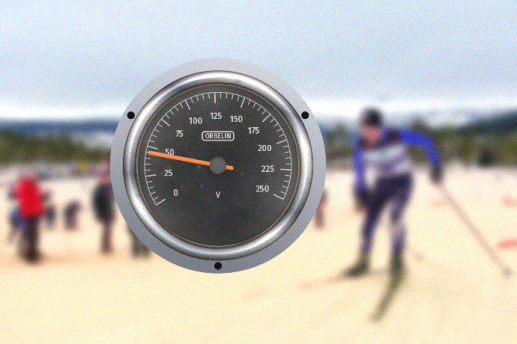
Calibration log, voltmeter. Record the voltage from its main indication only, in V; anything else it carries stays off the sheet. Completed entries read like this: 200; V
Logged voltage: 45; V
